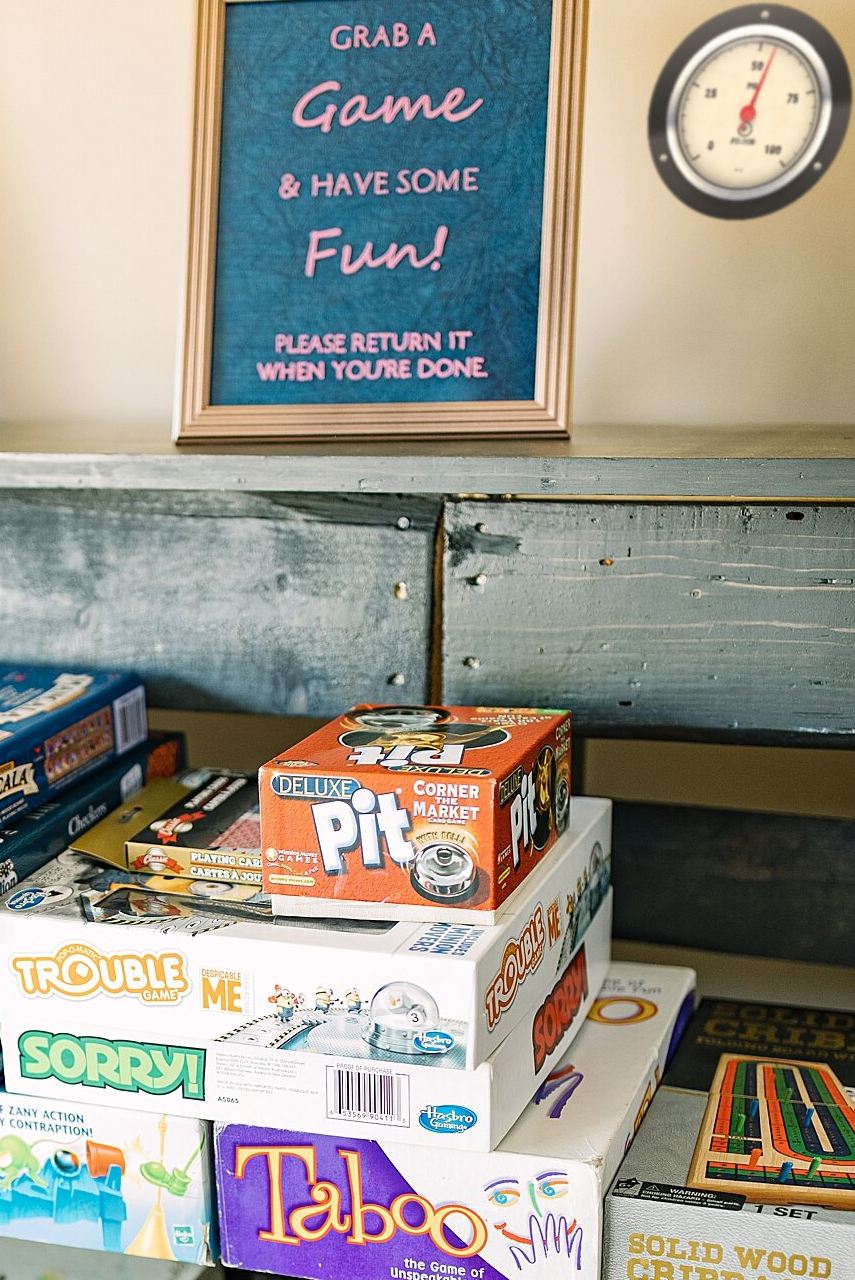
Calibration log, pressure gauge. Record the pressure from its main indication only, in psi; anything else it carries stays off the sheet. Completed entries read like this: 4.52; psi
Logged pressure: 55; psi
